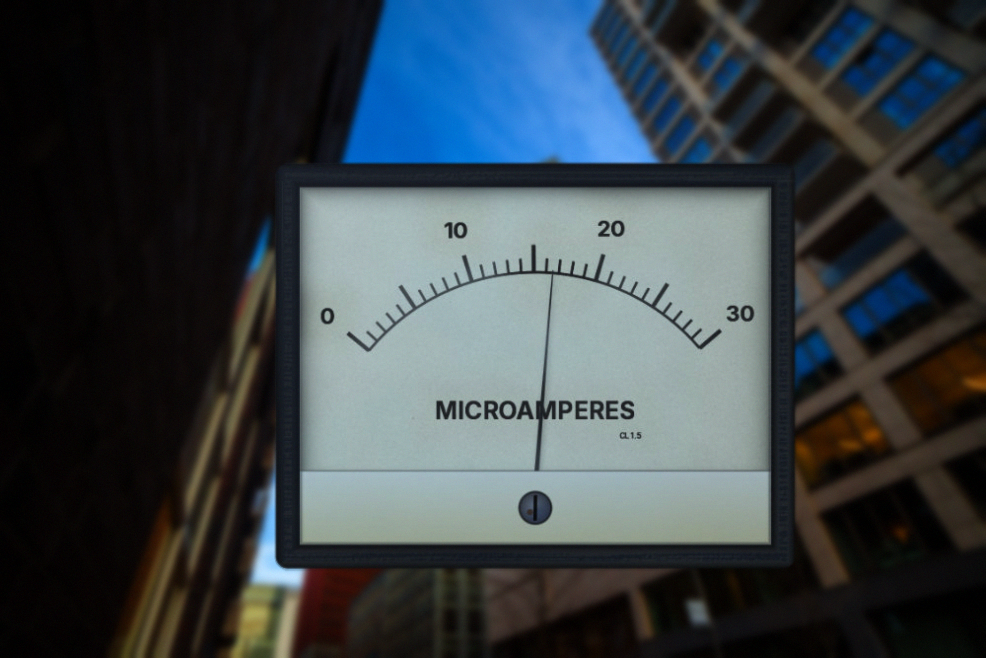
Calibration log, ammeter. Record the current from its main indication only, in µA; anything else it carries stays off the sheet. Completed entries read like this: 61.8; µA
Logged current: 16.5; µA
